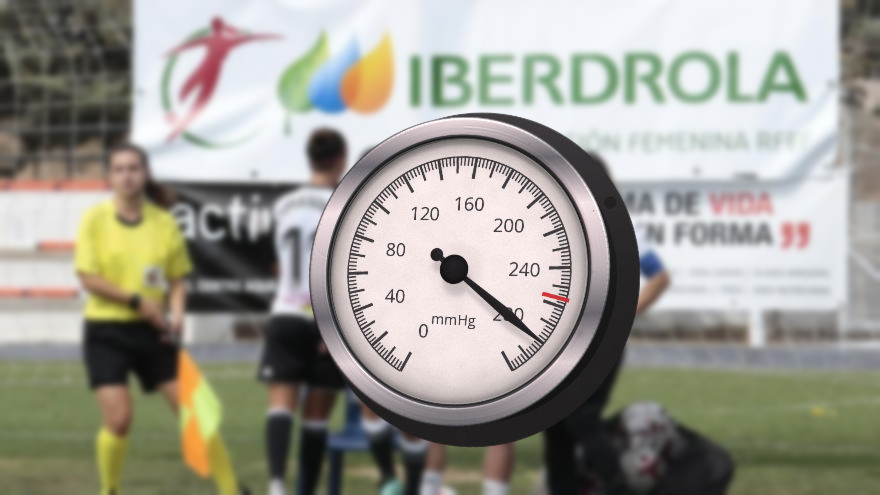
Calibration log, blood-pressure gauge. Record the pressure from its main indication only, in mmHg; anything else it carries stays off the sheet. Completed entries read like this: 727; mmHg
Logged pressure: 280; mmHg
